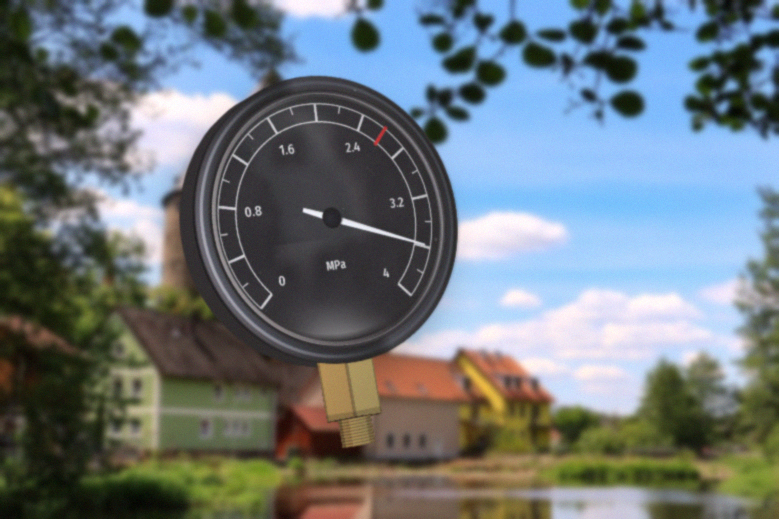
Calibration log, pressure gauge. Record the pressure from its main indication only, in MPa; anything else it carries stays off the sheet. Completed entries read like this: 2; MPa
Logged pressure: 3.6; MPa
